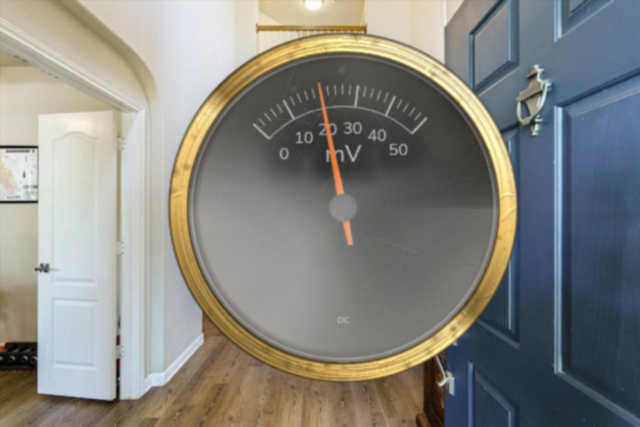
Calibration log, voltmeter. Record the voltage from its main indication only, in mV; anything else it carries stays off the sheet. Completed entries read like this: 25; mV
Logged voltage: 20; mV
